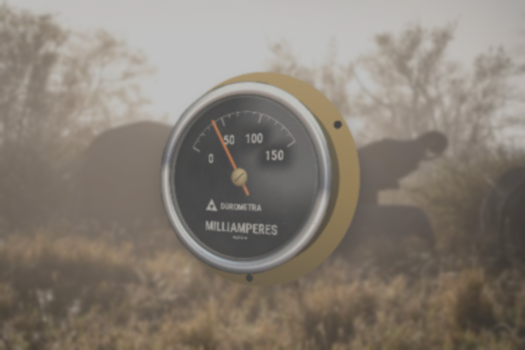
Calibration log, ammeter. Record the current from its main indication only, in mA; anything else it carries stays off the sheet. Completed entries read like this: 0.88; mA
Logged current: 40; mA
